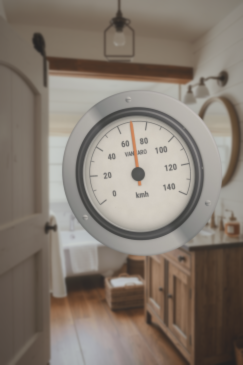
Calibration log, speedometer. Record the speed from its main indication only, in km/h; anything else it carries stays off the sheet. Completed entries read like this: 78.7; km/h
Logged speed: 70; km/h
